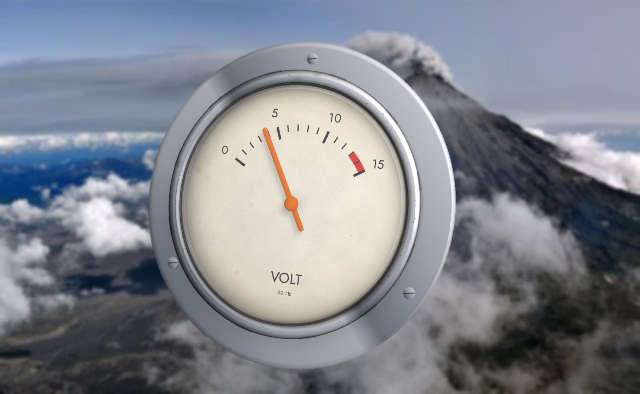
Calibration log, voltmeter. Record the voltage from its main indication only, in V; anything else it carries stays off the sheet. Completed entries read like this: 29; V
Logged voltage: 4; V
